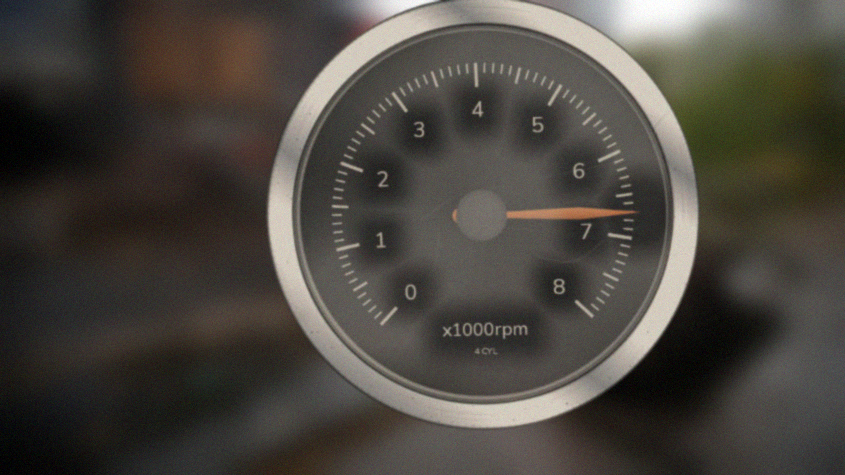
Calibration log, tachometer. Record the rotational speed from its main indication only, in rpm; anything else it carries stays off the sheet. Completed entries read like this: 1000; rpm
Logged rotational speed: 6700; rpm
